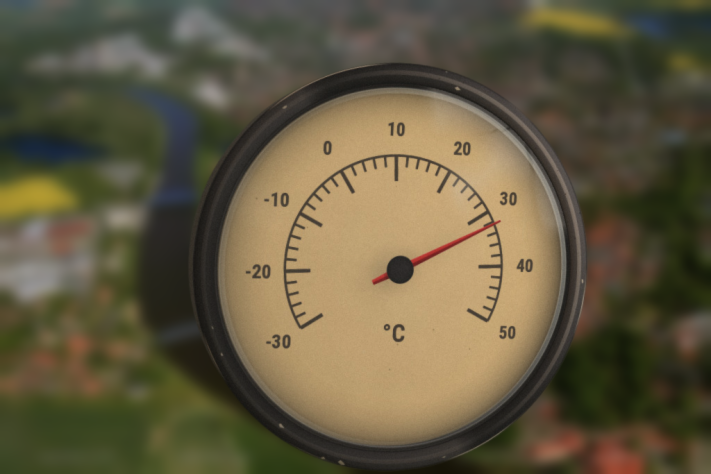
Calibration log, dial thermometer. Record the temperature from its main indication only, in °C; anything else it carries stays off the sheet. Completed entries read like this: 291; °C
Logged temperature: 32; °C
